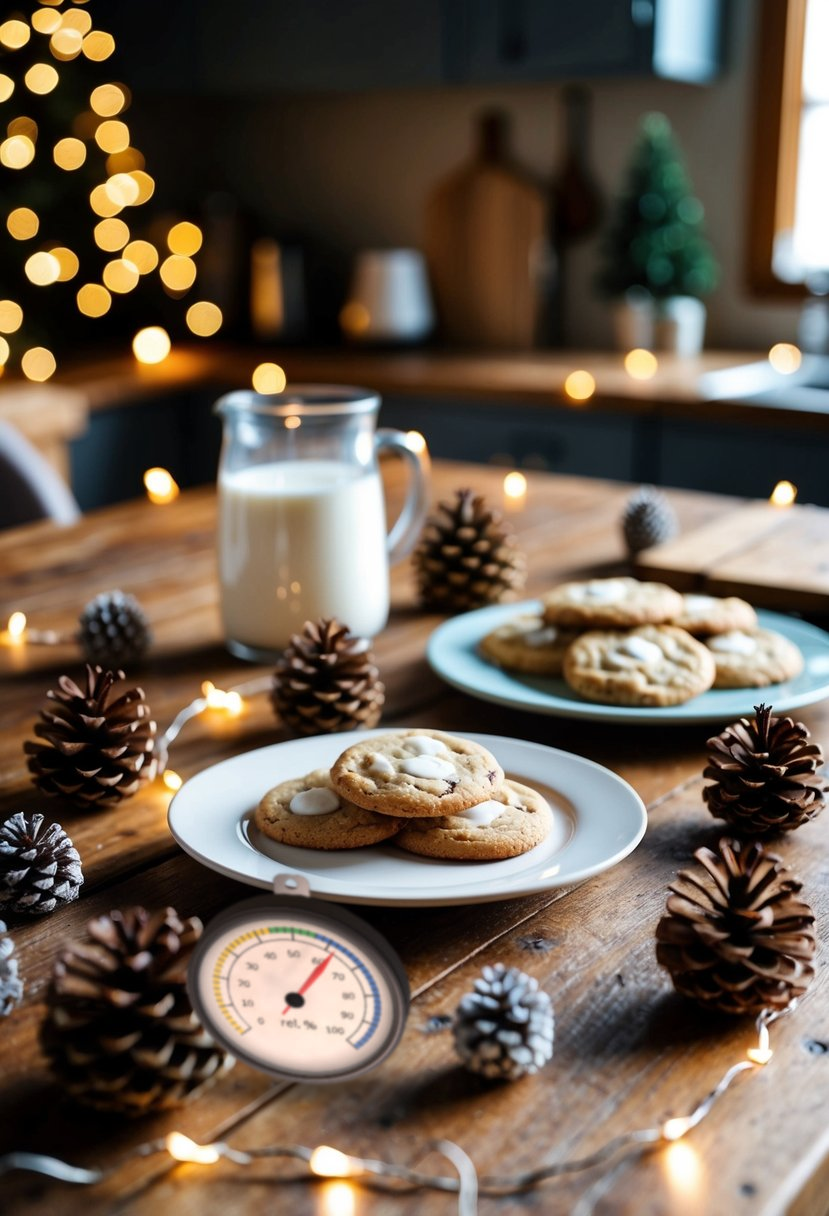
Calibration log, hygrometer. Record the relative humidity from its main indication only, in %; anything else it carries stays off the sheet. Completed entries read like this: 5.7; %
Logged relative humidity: 62; %
